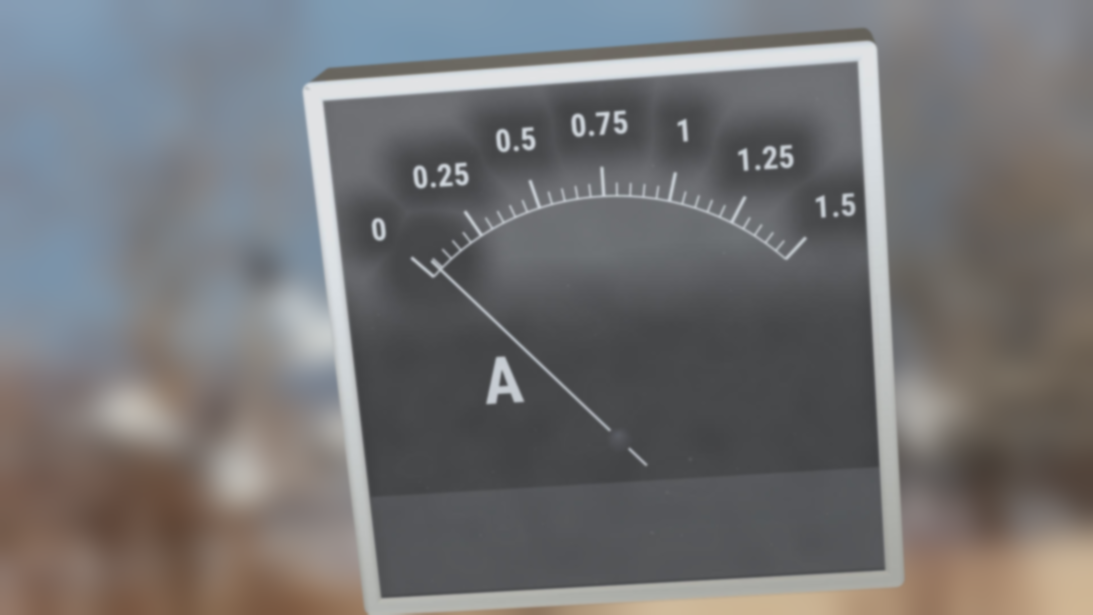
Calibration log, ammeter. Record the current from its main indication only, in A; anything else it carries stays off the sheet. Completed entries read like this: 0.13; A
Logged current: 0.05; A
